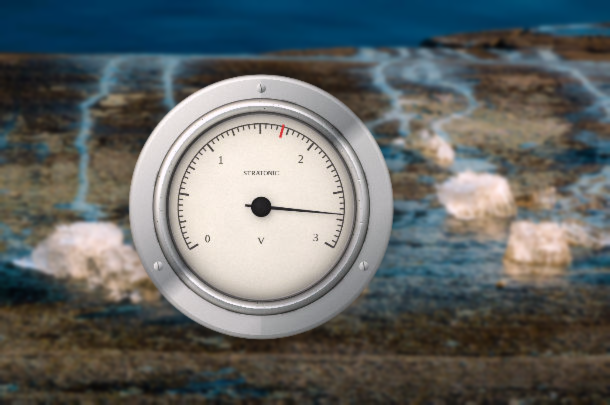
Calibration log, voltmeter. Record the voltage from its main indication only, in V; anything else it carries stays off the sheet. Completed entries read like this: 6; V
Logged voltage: 2.7; V
